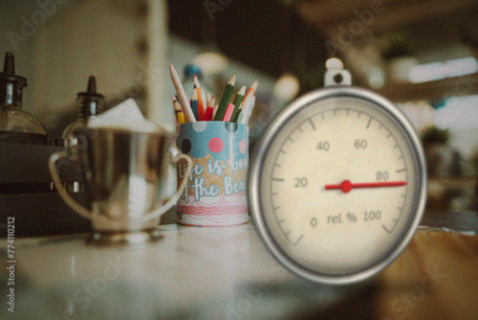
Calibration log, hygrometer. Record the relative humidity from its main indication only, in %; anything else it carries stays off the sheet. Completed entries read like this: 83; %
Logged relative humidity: 84; %
